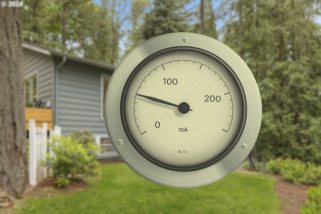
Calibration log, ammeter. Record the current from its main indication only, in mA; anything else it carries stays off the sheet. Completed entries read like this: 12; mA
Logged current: 50; mA
